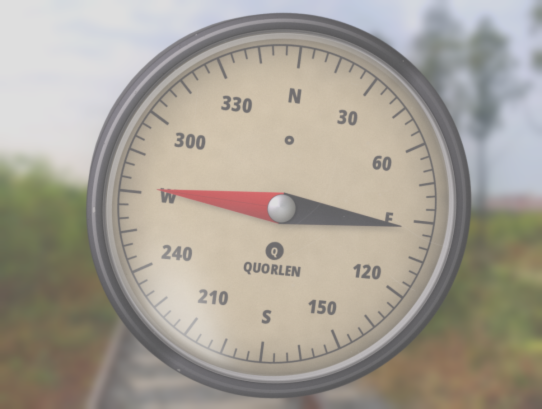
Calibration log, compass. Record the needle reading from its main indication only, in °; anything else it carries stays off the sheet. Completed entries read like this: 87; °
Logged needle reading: 272.5; °
